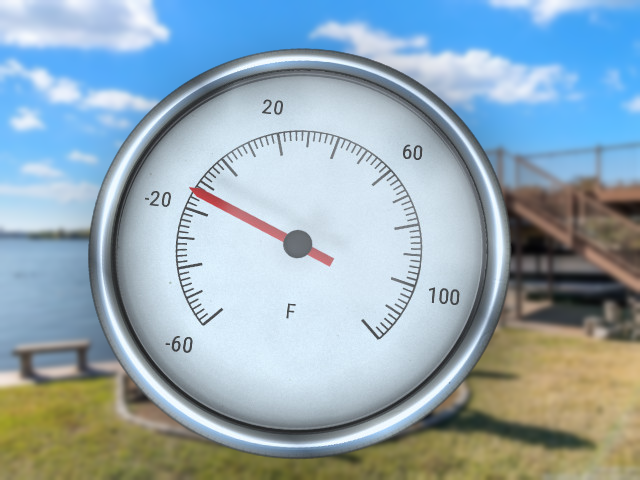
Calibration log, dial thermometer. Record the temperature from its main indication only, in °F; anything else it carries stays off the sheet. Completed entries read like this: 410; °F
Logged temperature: -14; °F
